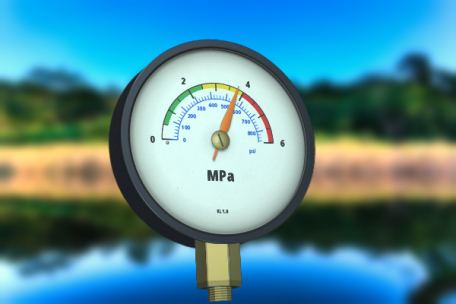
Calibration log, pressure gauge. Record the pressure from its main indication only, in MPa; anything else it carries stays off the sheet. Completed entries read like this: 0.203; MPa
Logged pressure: 3.75; MPa
